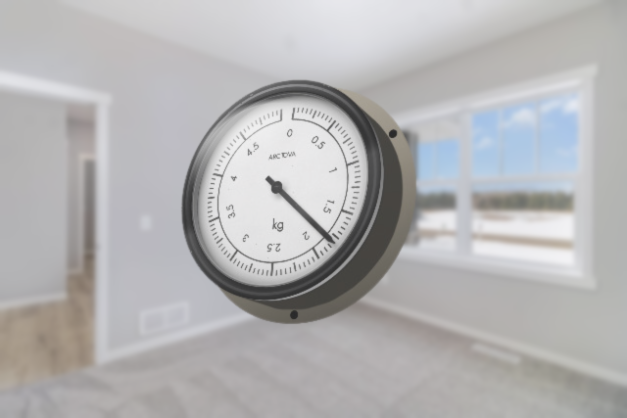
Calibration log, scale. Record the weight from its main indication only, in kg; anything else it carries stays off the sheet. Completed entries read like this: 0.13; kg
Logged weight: 1.8; kg
